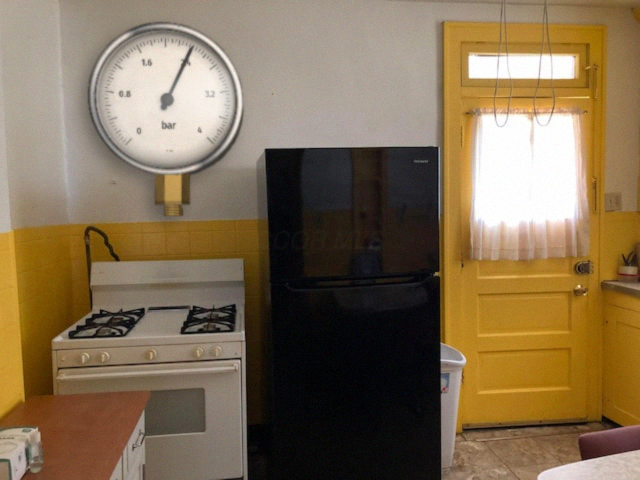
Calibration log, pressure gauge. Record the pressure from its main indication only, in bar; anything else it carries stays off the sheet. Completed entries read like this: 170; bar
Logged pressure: 2.4; bar
